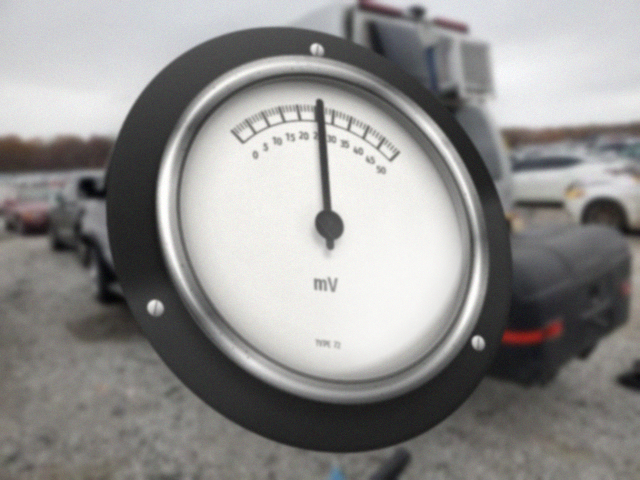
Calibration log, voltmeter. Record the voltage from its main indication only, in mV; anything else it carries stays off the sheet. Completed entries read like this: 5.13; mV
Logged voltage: 25; mV
